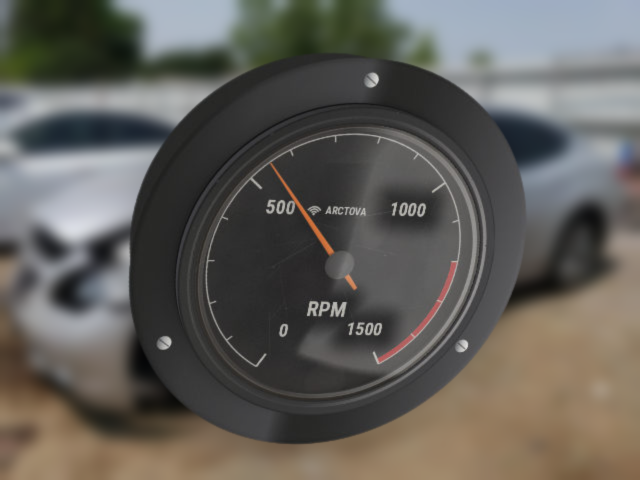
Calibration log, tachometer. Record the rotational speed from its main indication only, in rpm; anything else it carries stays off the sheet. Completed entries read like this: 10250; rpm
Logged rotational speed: 550; rpm
